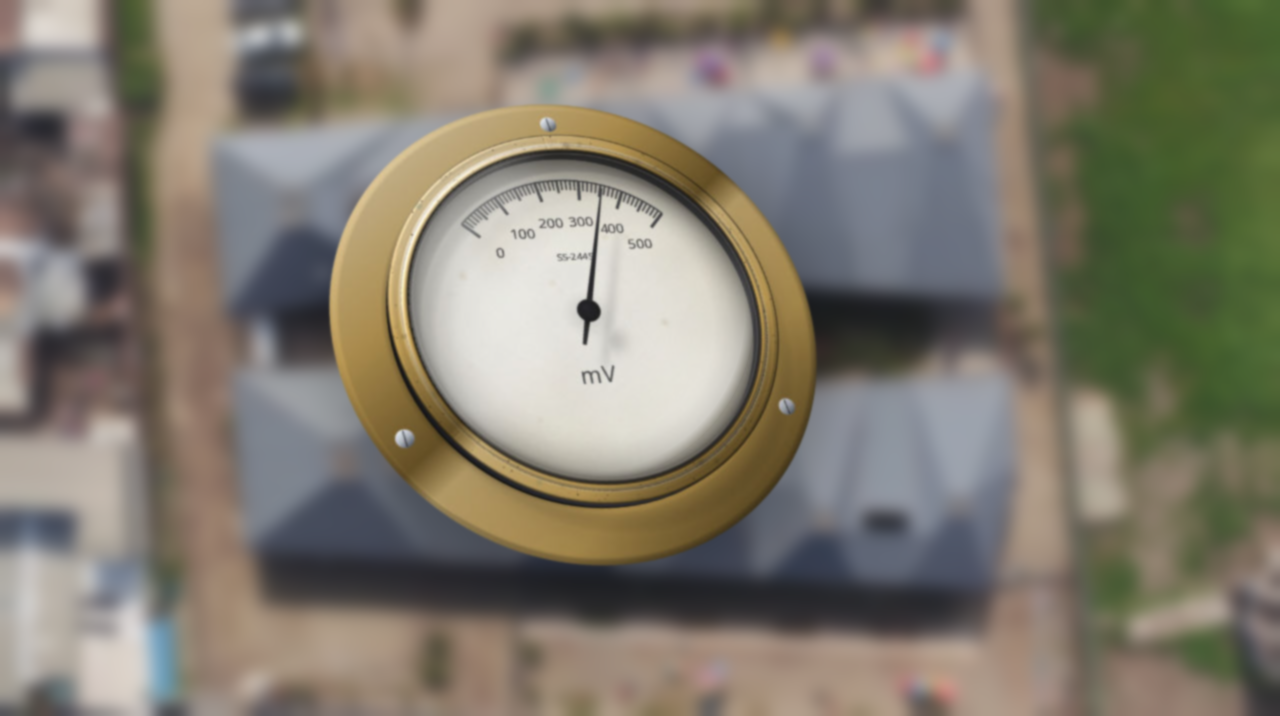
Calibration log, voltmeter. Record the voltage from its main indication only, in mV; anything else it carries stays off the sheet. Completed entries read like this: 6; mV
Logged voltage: 350; mV
